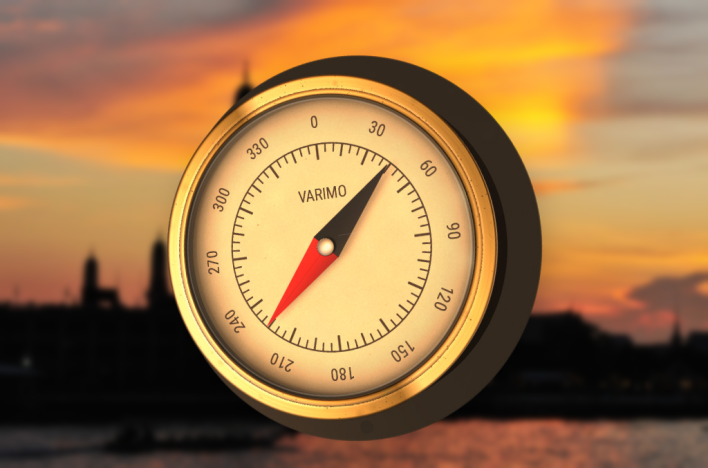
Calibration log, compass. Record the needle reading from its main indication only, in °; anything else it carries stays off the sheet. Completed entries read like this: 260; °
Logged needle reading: 225; °
